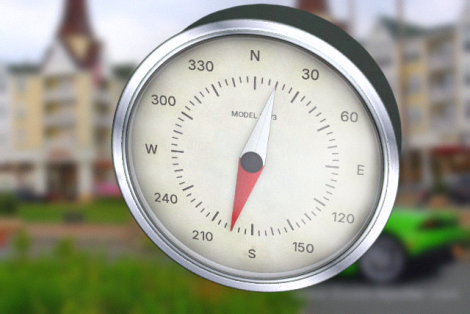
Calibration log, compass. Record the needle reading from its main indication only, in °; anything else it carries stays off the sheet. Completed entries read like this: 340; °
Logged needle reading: 195; °
